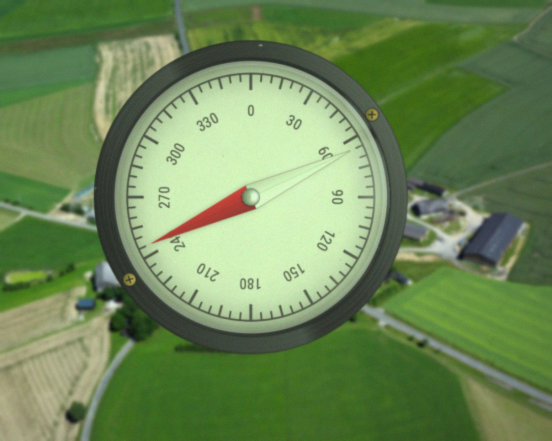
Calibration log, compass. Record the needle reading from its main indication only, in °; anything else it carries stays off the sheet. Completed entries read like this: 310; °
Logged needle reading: 245; °
